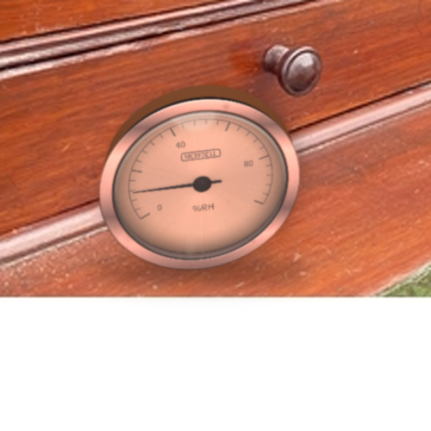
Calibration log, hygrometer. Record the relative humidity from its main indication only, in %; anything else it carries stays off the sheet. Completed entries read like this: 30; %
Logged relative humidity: 12; %
